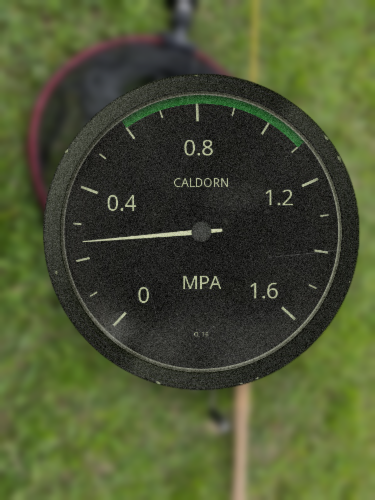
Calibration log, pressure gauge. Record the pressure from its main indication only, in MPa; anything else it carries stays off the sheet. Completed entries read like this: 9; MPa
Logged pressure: 0.25; MPa
